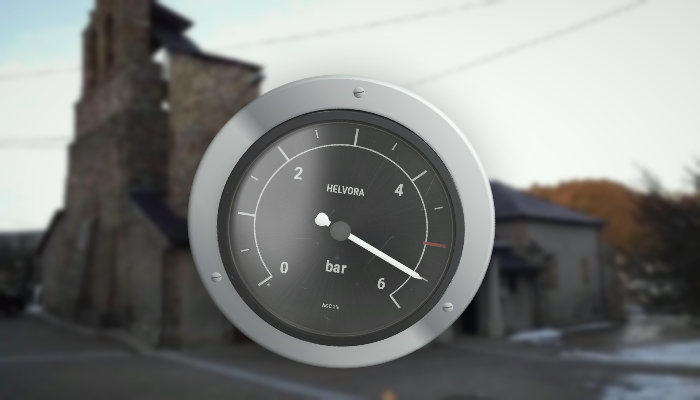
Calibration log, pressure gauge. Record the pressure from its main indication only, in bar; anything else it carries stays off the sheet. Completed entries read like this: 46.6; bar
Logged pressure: 5.5; bar
